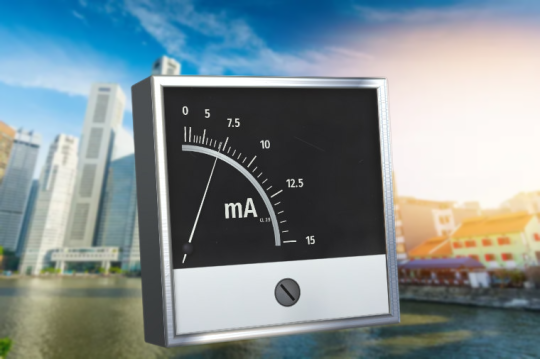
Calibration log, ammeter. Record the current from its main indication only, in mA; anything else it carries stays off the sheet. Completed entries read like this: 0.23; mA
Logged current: 7; mA
